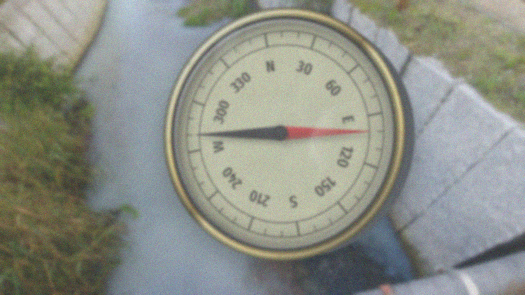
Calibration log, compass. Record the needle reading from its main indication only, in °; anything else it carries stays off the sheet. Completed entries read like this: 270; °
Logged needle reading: 100; °
